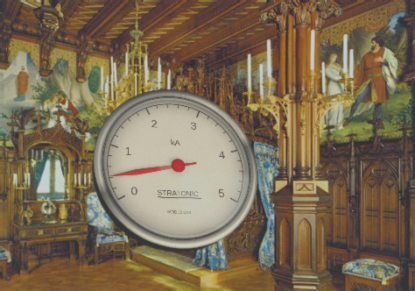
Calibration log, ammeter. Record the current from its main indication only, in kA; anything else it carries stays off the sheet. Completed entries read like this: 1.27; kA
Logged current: 0.4; kA
